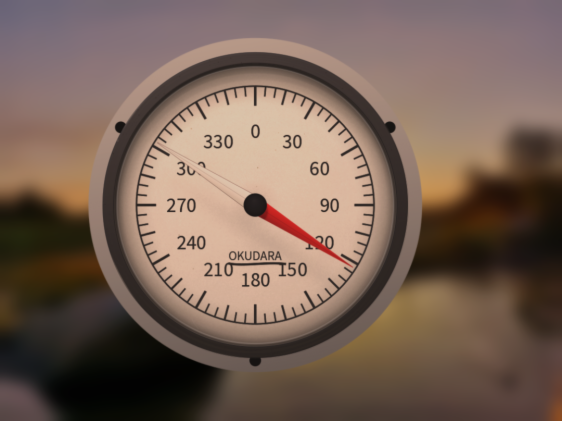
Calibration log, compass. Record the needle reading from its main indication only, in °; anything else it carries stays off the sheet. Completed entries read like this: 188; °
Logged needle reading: 122.5; °
